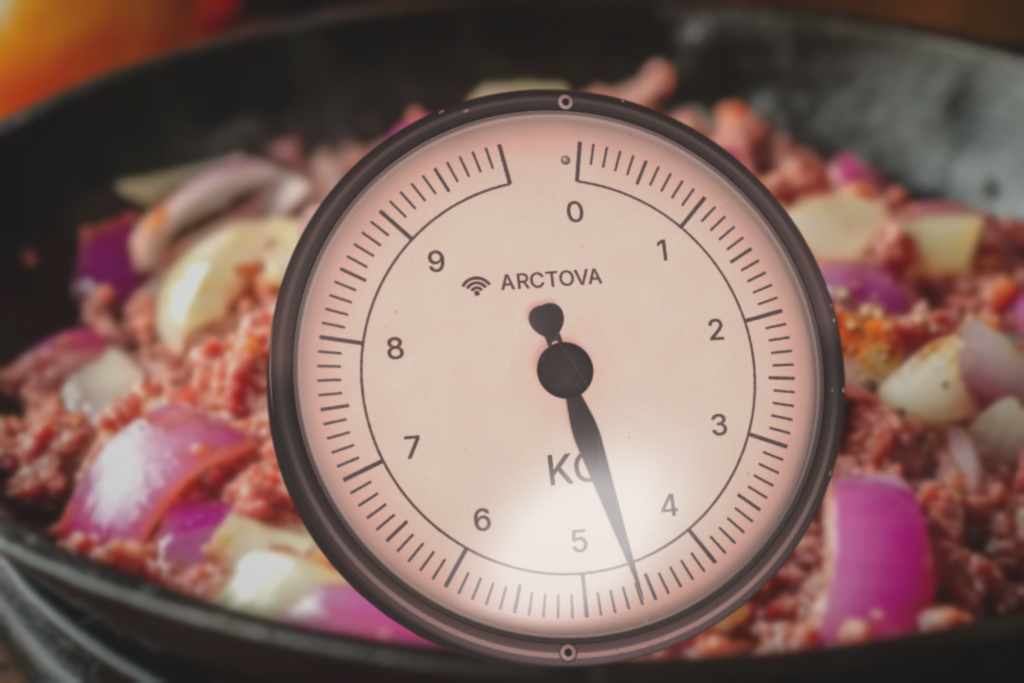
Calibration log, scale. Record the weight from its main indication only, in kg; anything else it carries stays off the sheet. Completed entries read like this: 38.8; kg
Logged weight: 4.6; kg
